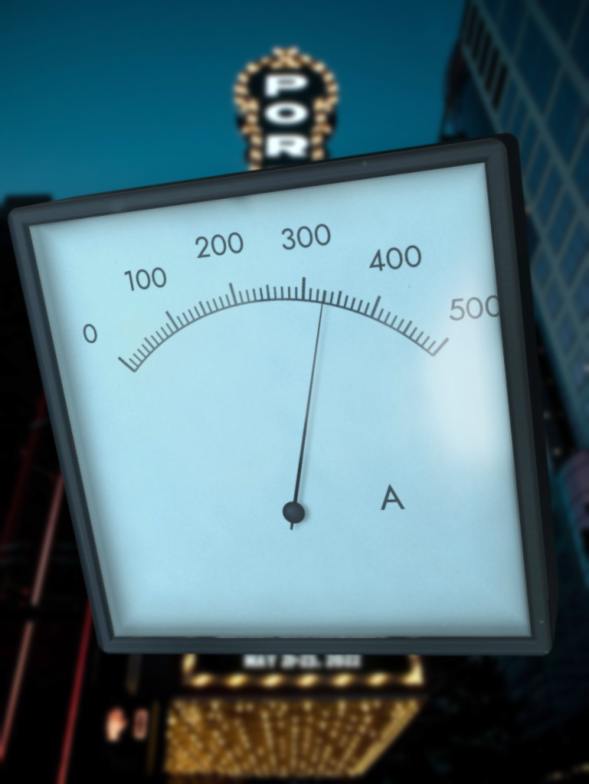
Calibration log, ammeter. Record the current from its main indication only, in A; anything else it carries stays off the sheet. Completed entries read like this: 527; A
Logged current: 330; A
